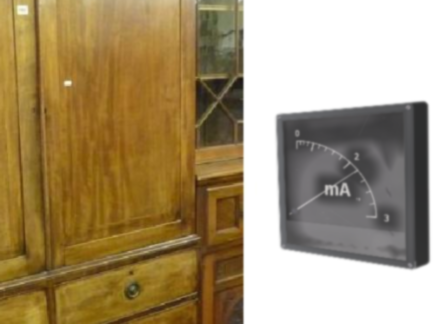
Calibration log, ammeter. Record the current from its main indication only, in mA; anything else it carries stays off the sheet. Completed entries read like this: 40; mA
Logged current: 2.2; mA
